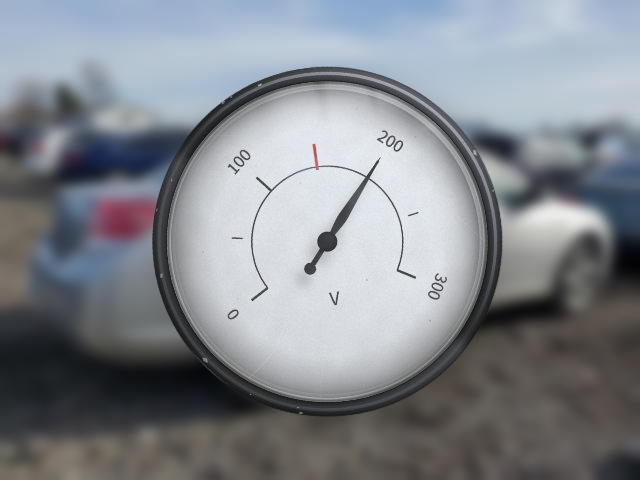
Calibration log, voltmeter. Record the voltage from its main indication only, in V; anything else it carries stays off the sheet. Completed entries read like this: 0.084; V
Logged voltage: 200; V
